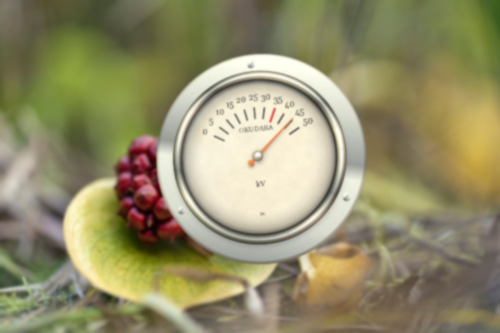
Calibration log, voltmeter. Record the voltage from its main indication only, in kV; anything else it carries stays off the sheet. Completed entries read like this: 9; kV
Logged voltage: 45; kV
